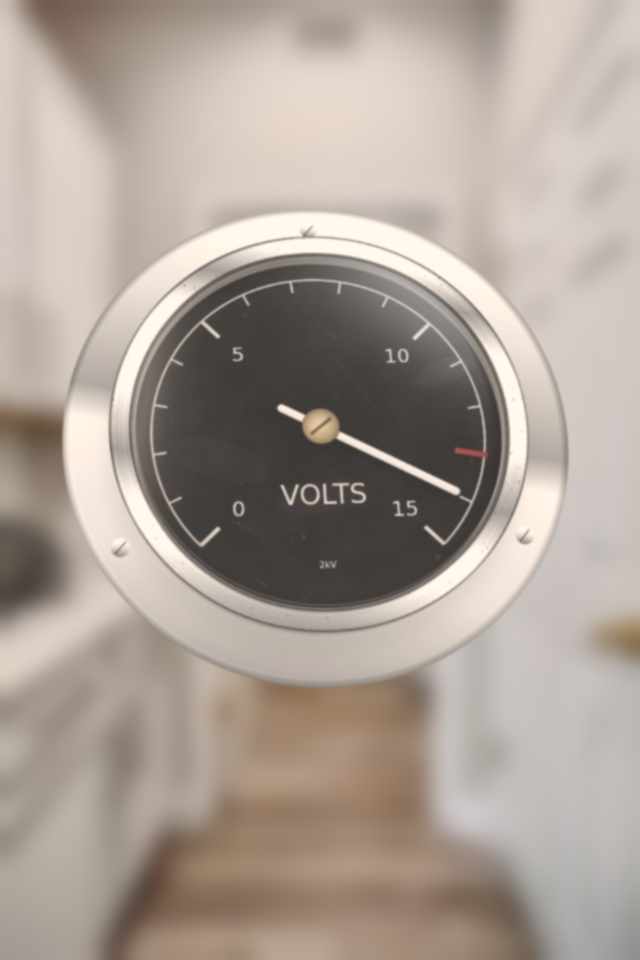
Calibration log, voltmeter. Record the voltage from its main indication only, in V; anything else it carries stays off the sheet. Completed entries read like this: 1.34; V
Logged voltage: 14; V
